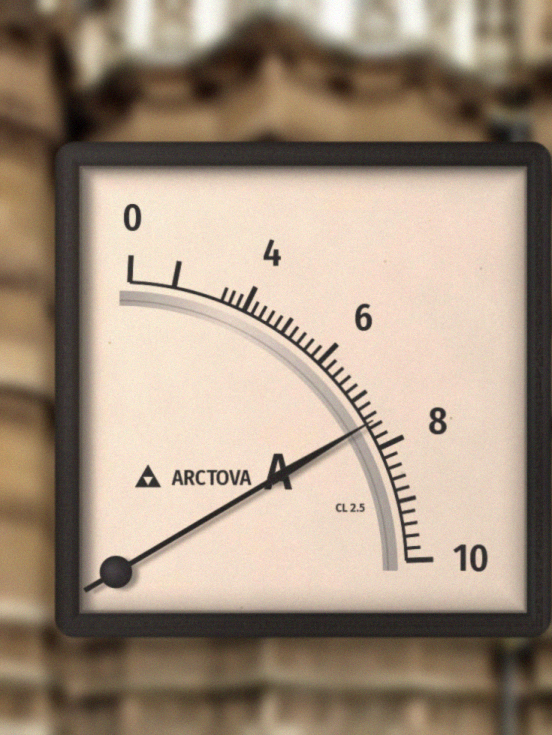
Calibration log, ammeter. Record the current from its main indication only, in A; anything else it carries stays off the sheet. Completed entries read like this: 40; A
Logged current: 7.5; A
